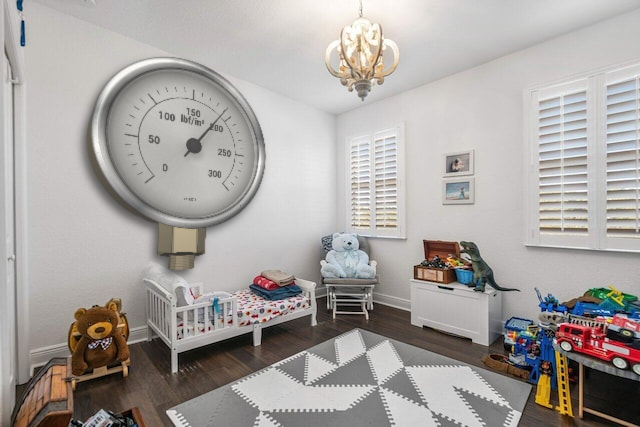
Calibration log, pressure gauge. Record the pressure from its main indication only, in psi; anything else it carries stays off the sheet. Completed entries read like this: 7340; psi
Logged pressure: 190; psi
